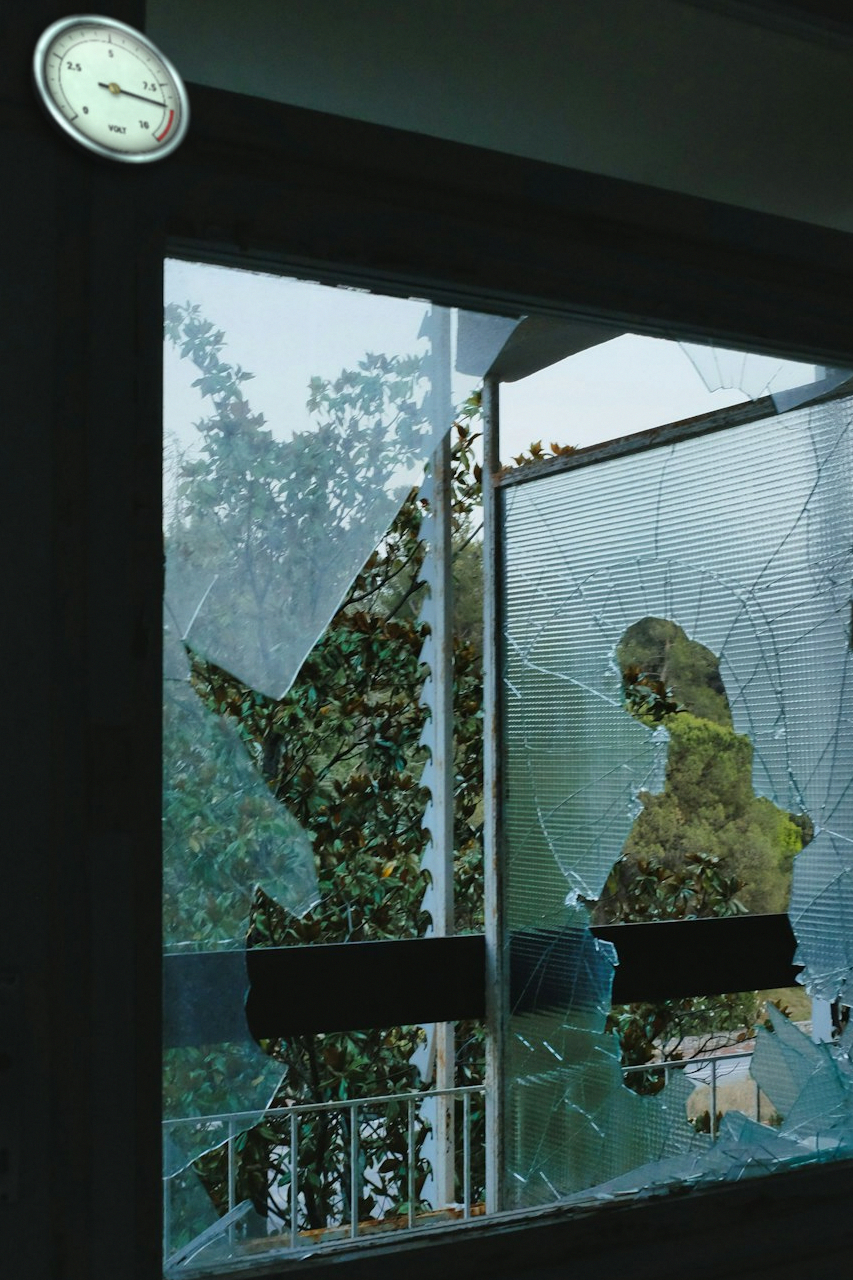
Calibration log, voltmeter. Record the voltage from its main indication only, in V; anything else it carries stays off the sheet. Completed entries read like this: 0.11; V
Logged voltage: 8.5; V
